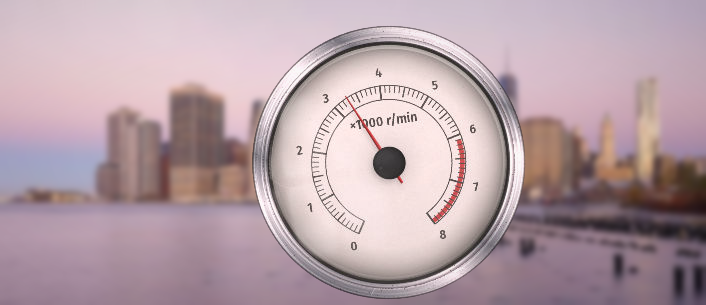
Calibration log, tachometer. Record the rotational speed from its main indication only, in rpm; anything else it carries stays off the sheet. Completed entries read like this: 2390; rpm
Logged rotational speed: 3300; rpm
